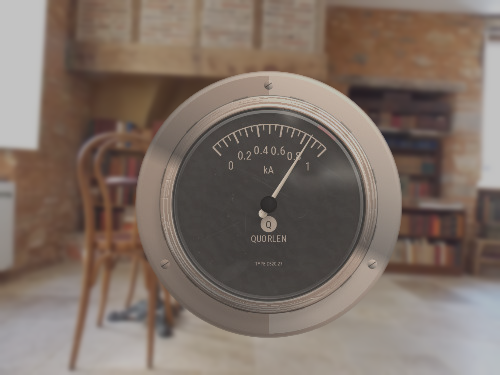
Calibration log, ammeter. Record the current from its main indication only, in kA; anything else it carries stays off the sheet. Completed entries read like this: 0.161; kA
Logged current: 0.85; kA
